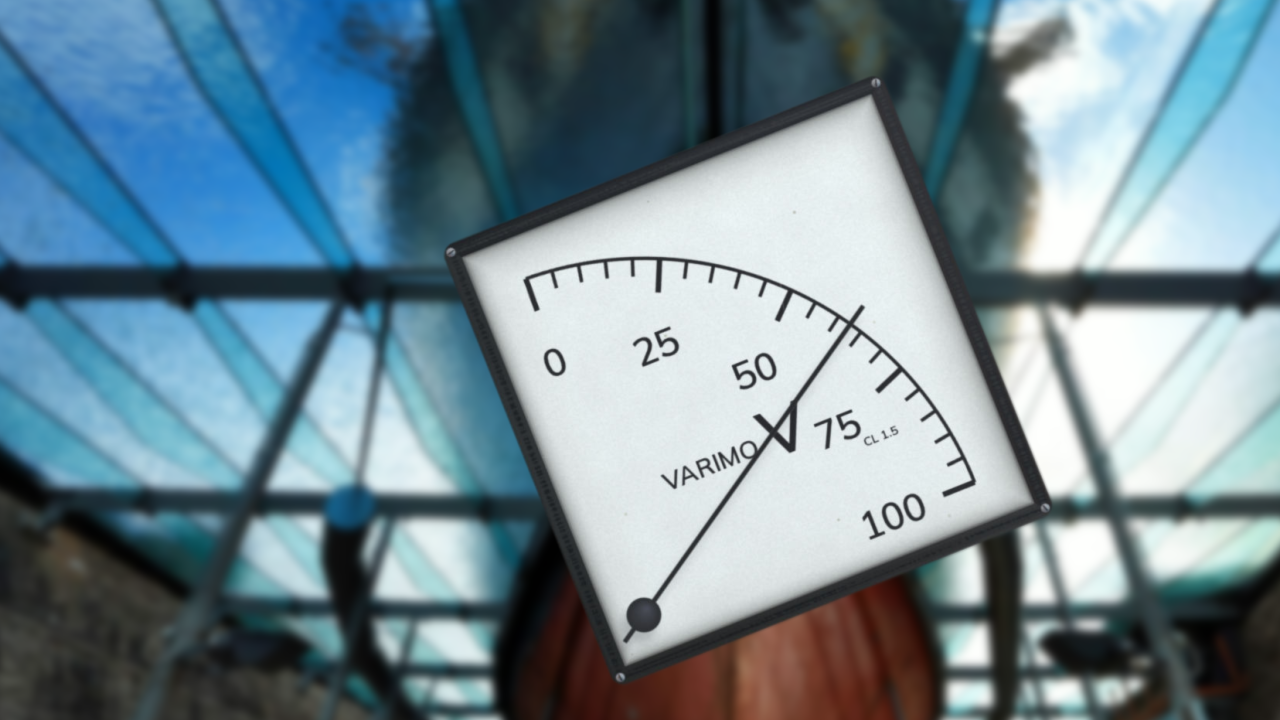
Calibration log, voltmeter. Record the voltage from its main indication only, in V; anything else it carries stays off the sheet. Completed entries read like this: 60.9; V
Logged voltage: 62.5; V
